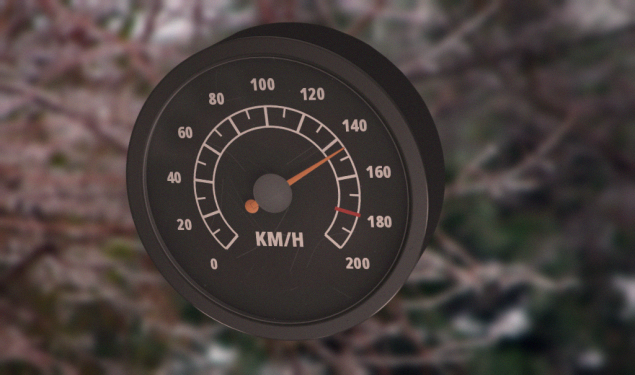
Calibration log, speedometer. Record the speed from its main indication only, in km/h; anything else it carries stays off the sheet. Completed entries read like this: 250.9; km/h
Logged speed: 145; km/h
